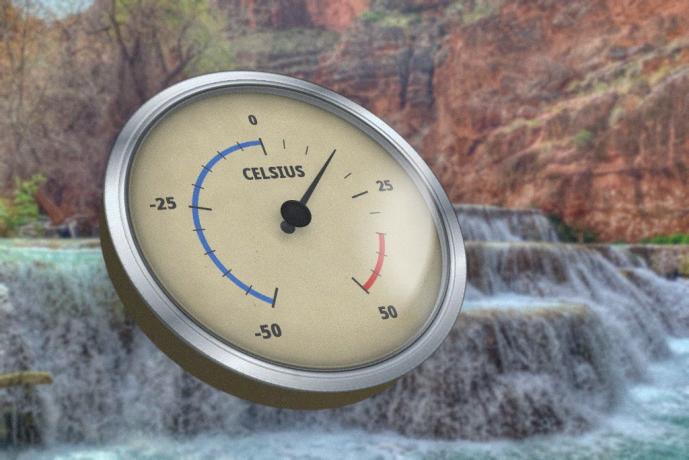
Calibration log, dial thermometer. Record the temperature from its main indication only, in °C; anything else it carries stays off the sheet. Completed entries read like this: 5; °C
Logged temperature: 15; °C
